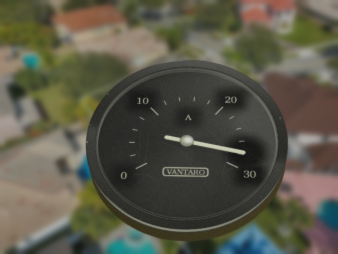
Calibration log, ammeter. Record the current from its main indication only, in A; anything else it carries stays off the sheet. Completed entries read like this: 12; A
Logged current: 28; A
